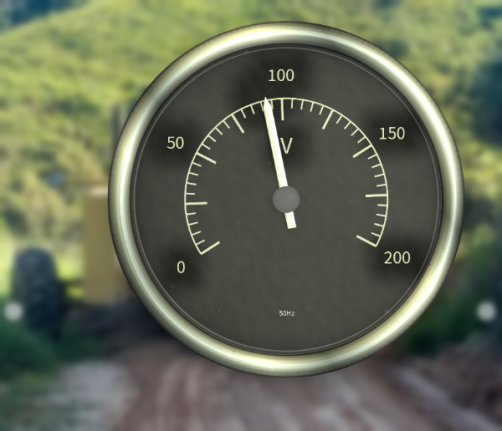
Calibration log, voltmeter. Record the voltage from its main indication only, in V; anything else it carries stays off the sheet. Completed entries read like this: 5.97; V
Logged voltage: 92.5; V
